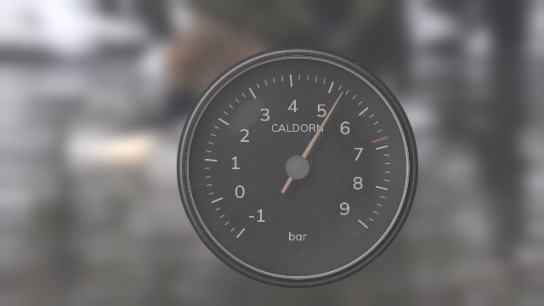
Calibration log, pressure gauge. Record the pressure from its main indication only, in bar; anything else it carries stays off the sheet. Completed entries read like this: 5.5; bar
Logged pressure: 5.3; bar
